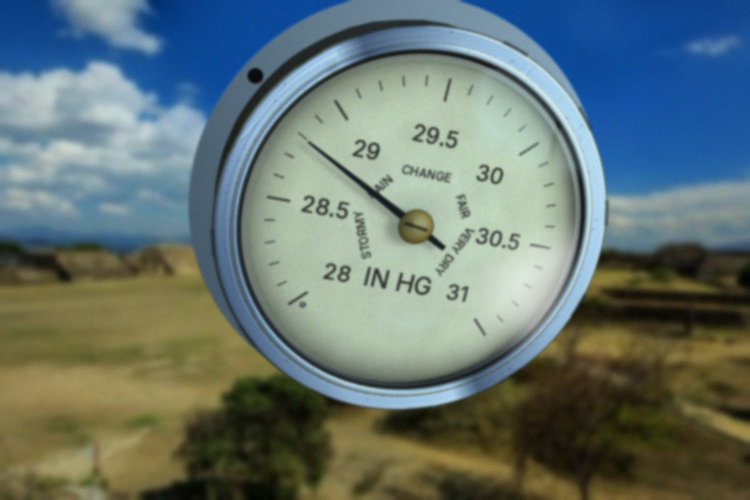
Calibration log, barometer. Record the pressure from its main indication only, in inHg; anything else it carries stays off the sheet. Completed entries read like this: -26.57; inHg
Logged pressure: 28.8; inHg
